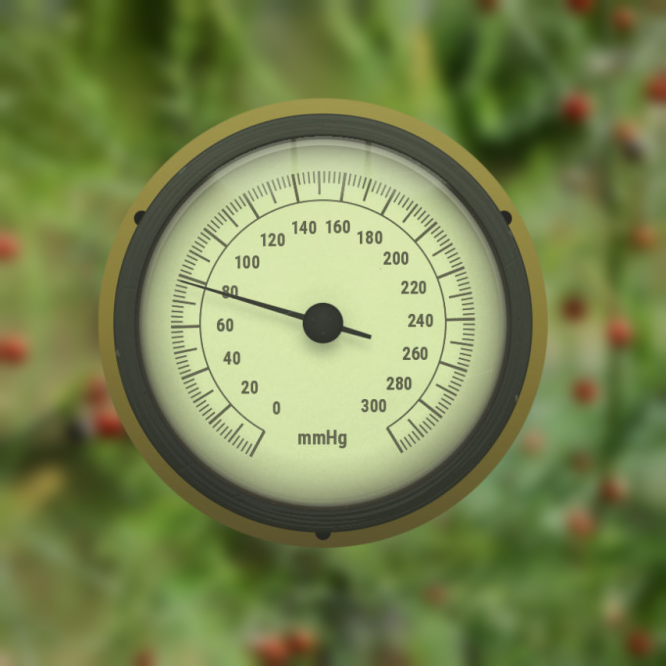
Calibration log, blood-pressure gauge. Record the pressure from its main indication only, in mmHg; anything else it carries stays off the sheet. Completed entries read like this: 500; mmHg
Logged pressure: 78; mmHg
